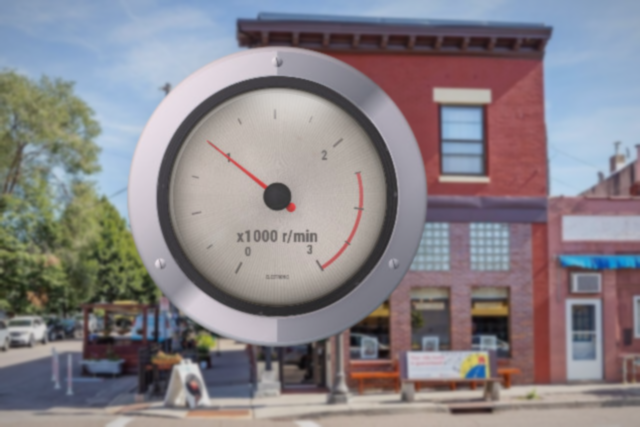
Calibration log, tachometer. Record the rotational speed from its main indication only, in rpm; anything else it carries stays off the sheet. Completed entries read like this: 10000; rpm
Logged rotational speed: 1000; rpm
